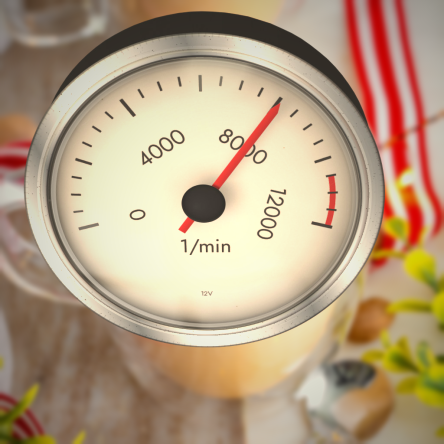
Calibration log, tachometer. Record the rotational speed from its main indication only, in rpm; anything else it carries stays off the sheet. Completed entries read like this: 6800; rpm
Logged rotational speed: 8000; rpm
